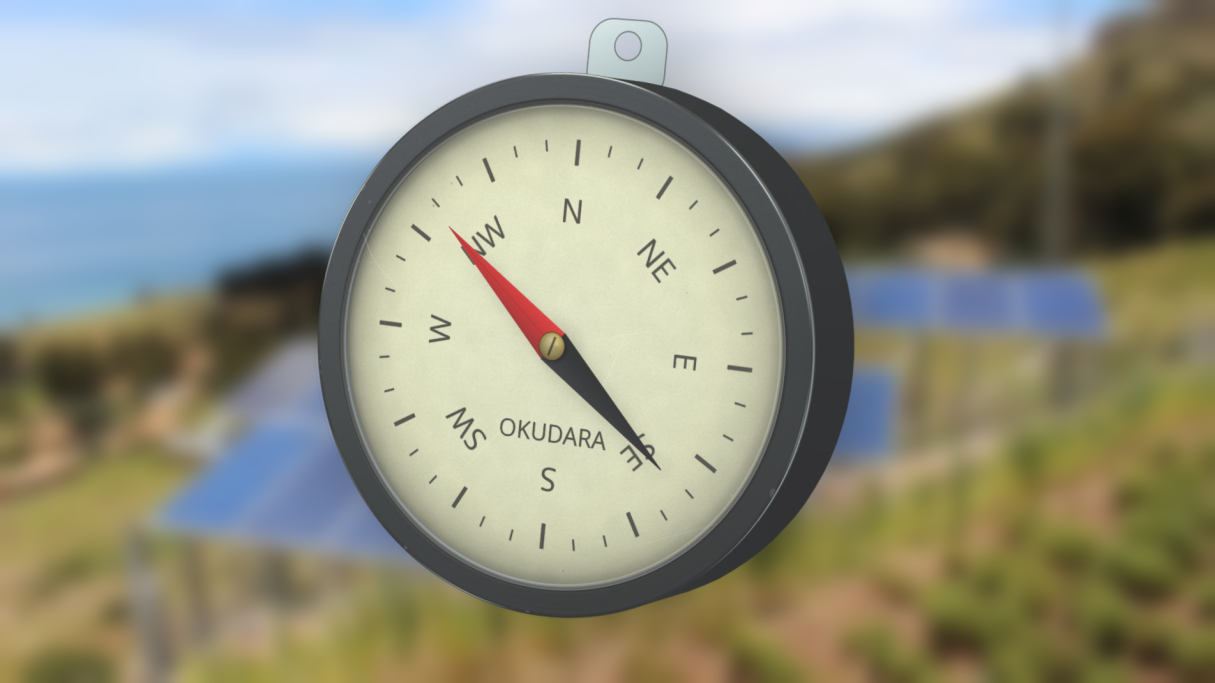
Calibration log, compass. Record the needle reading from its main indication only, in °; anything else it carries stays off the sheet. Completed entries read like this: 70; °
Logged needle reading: 310; °
